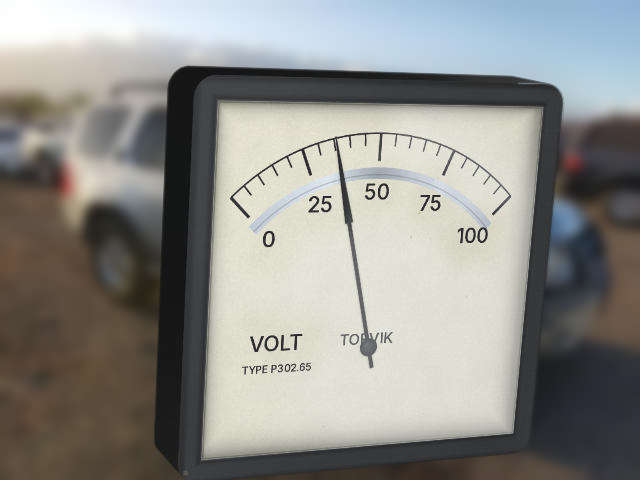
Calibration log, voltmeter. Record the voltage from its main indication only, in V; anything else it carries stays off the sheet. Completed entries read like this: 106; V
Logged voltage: 35; V
